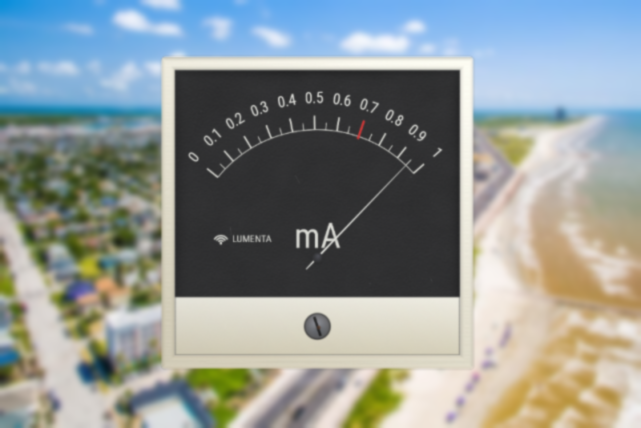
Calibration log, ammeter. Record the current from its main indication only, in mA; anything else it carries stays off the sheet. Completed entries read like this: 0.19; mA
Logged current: 0.95; mA
